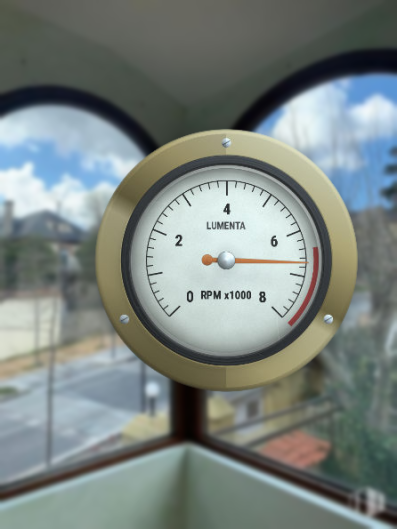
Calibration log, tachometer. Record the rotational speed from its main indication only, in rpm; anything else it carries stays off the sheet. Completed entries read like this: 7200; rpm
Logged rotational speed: 6700; rpm
